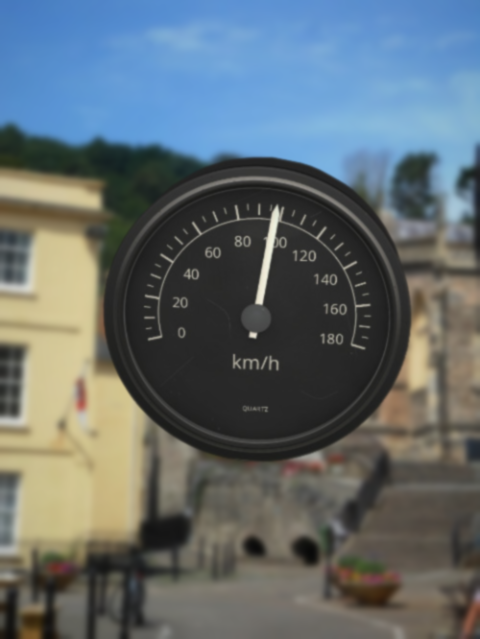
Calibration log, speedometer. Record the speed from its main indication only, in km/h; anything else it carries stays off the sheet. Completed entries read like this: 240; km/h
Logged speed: 97.5; km/h
